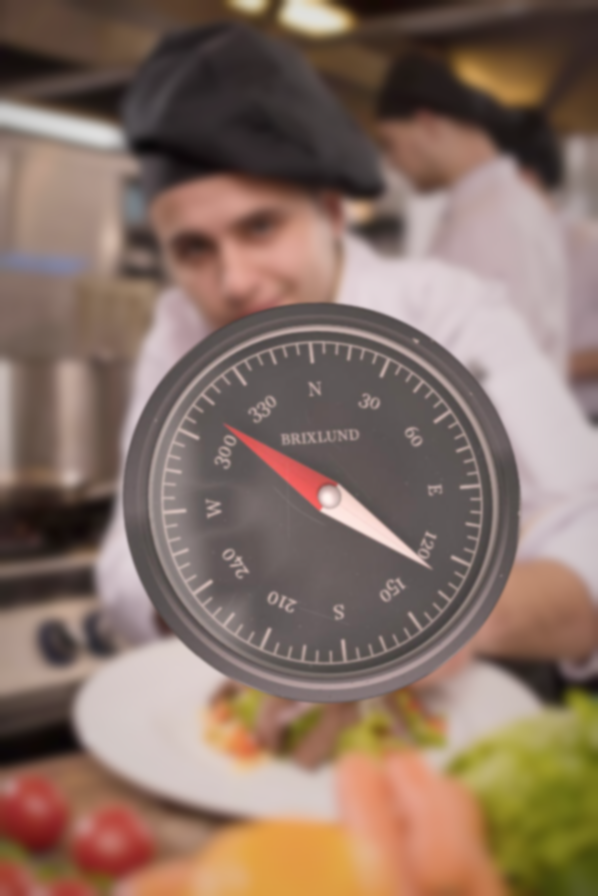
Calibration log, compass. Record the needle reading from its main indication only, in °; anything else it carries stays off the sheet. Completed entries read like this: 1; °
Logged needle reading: 310; °
